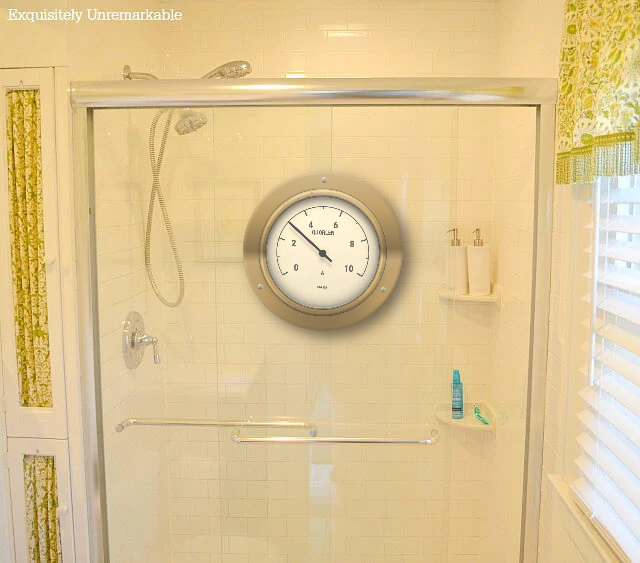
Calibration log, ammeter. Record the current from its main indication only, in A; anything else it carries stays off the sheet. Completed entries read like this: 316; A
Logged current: 3; A
